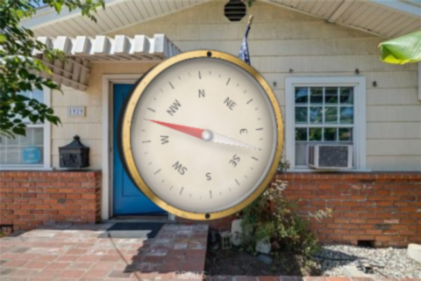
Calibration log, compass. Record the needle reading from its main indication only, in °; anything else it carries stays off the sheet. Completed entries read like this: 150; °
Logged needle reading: 290; °
